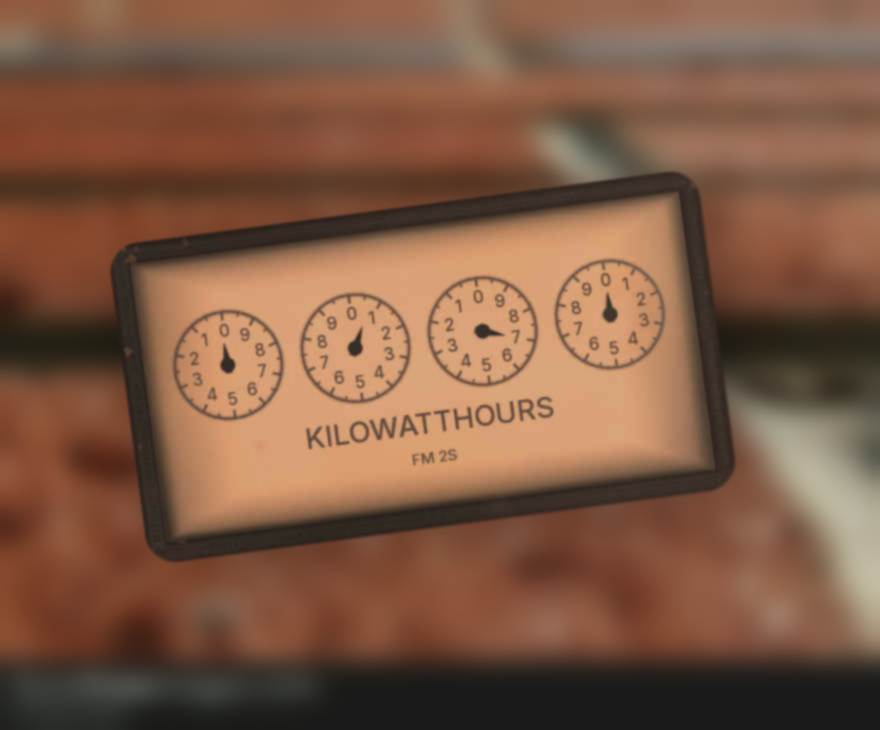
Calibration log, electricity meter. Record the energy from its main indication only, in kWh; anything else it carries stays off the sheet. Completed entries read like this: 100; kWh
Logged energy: 70; kWh
